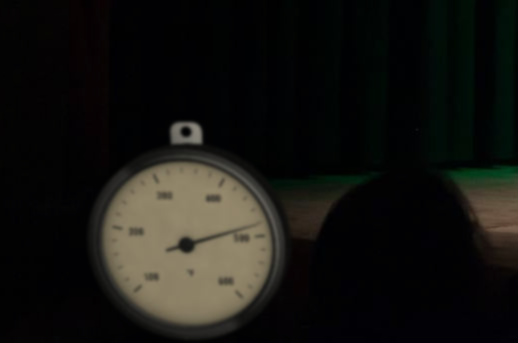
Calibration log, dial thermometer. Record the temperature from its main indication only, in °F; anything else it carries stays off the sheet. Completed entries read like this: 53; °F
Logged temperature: 480; °F
